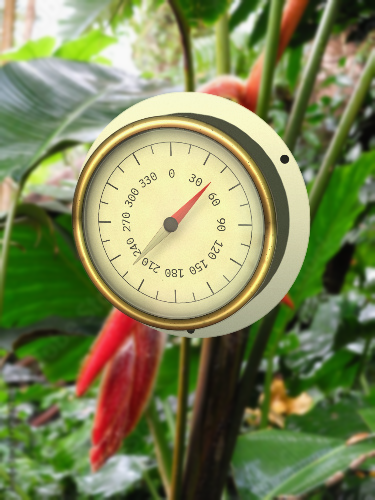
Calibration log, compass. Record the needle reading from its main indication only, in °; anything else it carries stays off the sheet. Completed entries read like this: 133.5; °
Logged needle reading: 45; °
